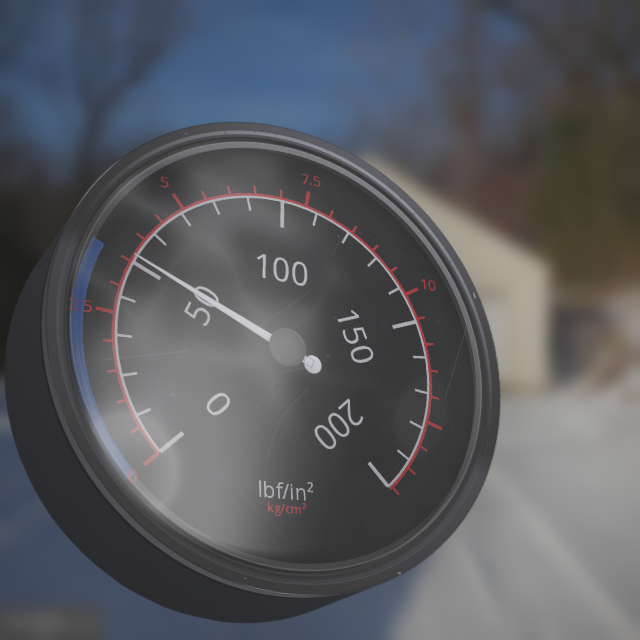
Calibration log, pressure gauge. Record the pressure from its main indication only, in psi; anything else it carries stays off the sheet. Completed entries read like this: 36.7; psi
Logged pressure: 50; psi
